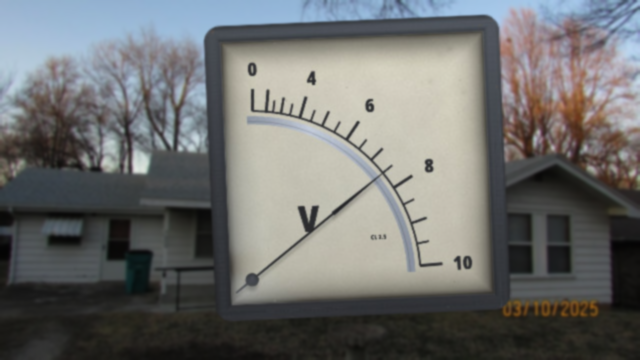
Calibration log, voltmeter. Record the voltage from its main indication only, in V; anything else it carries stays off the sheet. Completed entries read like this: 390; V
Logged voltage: 7.5; V
